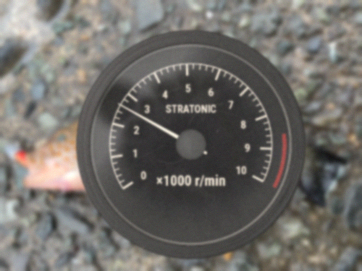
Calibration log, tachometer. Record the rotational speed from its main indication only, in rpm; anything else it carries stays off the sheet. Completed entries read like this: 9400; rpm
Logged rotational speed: 2600; rpm
